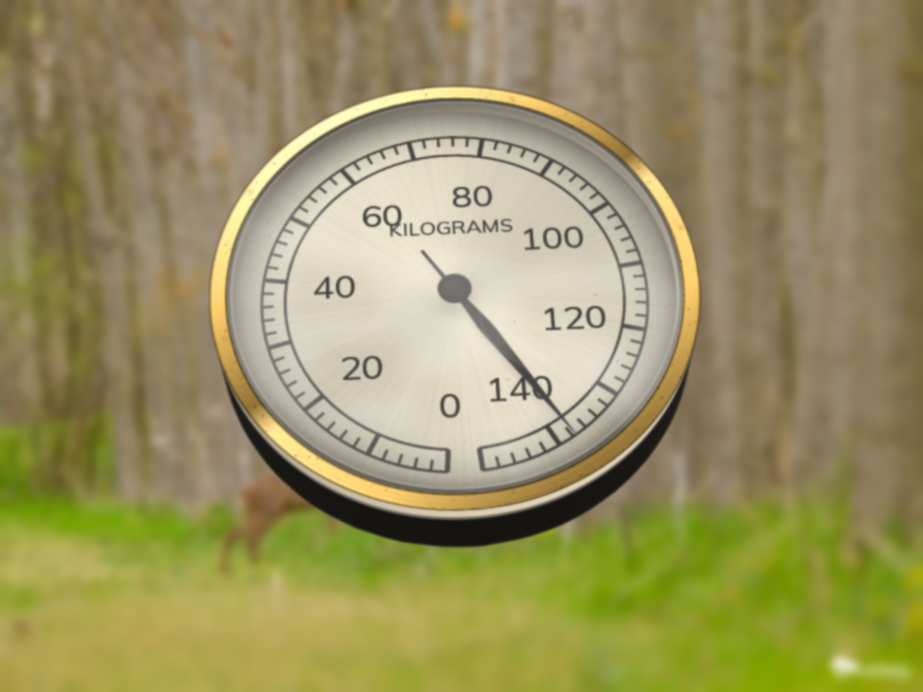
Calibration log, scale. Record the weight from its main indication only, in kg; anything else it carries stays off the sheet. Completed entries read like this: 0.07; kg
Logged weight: 138; kg
